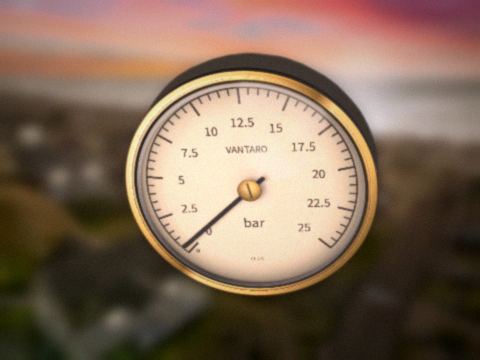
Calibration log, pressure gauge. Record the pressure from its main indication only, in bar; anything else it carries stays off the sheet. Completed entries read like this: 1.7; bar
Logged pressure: 0.5; bar
